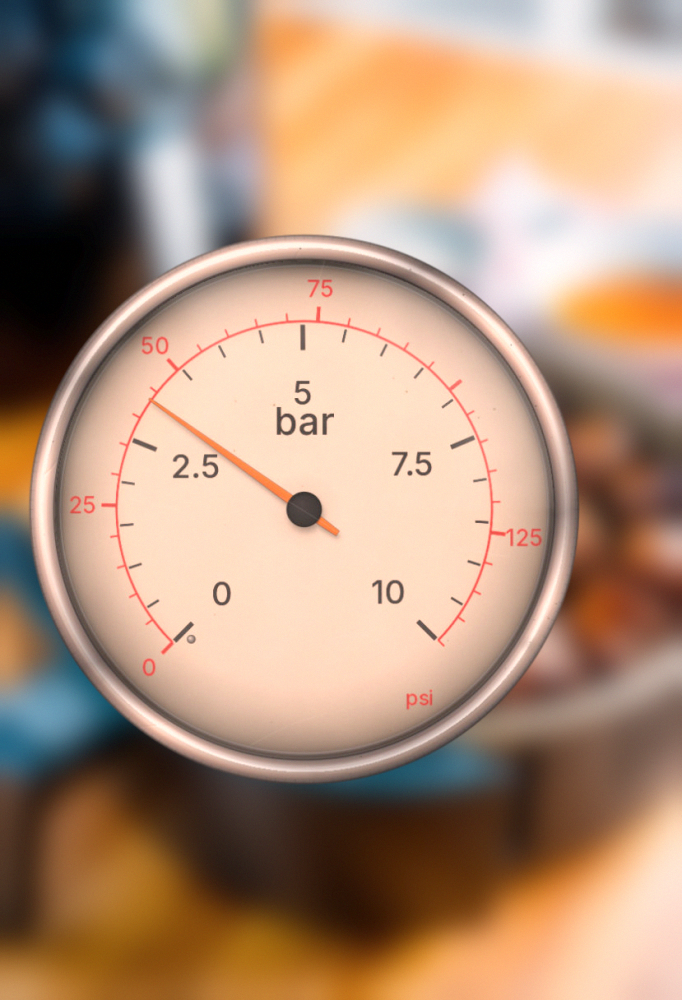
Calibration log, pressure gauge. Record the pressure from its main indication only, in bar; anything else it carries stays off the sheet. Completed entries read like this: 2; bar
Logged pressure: 3; bar
